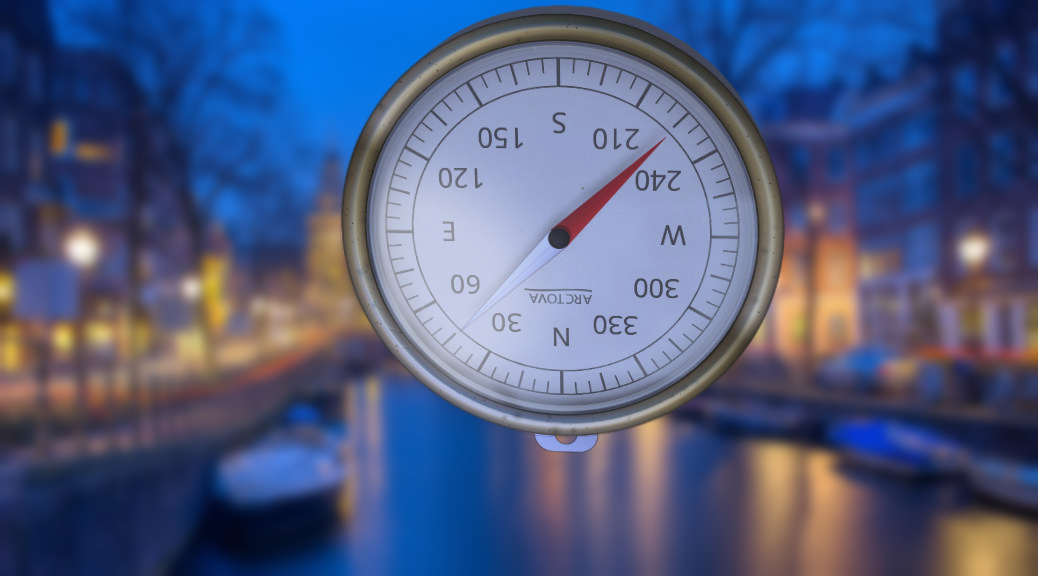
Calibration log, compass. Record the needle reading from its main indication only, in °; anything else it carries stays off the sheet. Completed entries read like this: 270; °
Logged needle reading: 225; °
